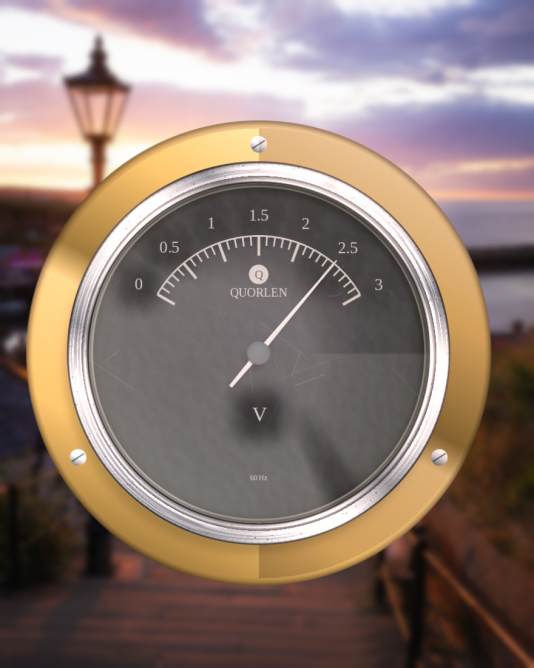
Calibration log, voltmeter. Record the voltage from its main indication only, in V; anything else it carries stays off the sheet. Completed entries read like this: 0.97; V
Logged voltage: 2.5; V
